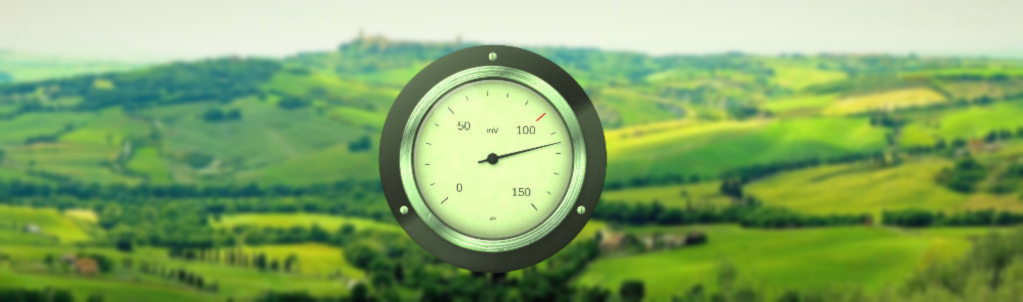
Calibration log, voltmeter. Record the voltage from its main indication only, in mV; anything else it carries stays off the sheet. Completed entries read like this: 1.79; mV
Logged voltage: 115; mV
